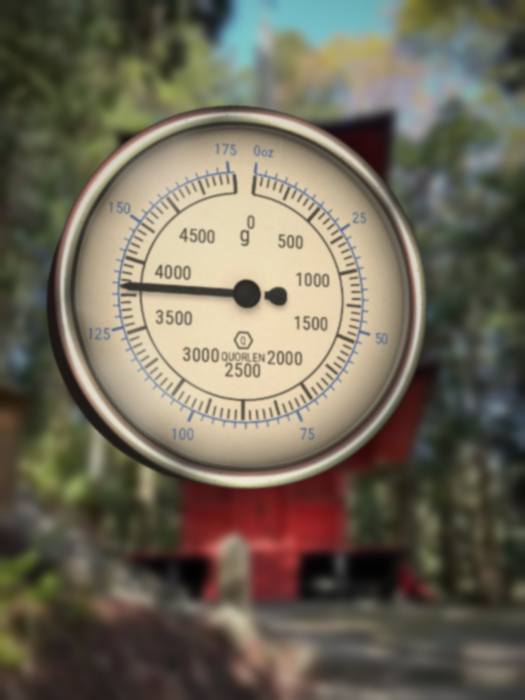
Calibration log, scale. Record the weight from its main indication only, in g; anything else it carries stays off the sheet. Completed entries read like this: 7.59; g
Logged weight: 3800; g
